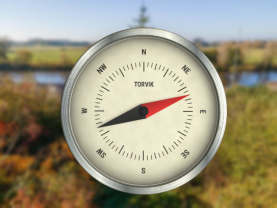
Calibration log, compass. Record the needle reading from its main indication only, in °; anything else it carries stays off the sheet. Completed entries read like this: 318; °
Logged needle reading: 70; °
